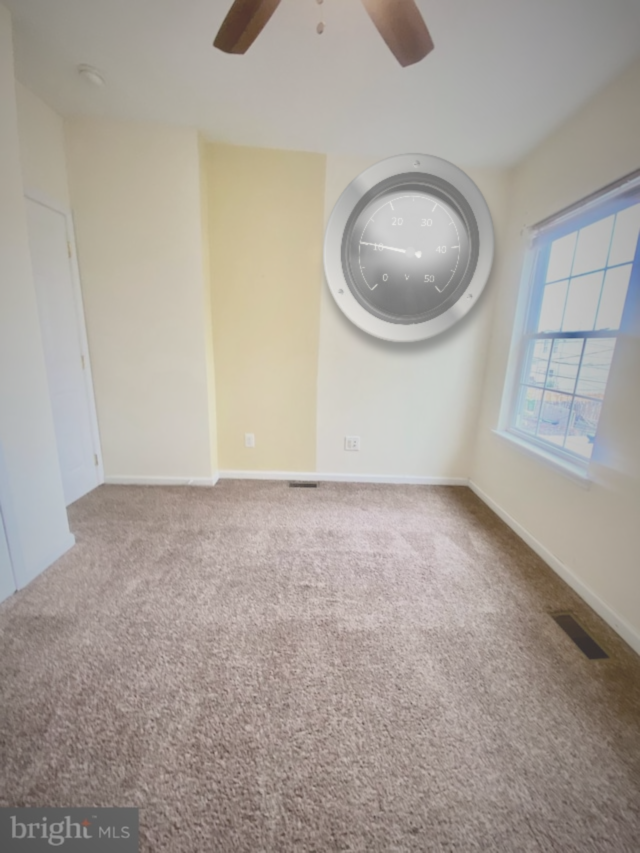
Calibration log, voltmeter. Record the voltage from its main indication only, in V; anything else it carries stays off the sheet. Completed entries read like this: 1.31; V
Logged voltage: 10; V
